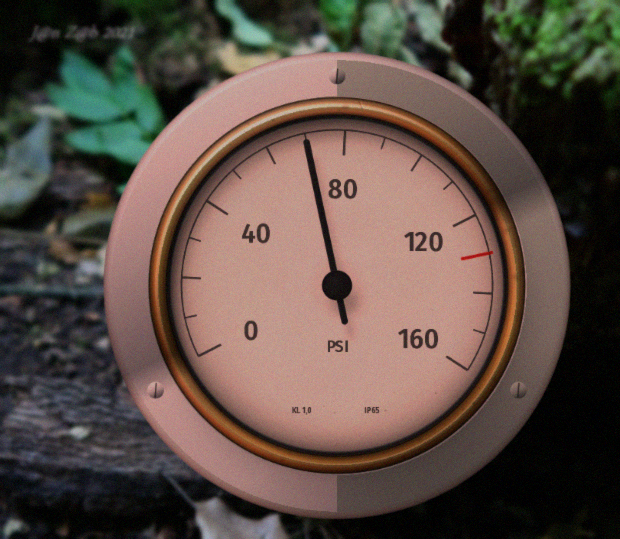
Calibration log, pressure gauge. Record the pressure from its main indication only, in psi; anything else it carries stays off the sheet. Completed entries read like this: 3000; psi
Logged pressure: 70; psi
